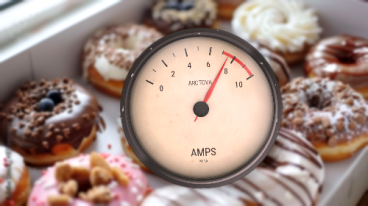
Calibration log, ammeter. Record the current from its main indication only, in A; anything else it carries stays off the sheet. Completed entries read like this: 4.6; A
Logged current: 7.5; A
